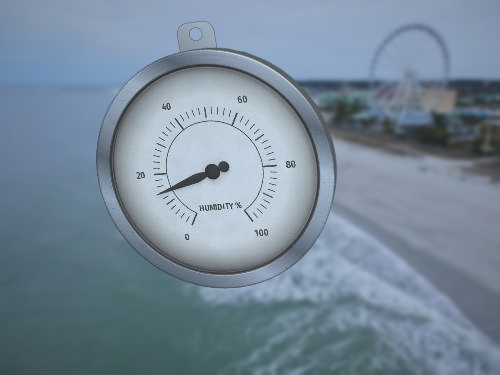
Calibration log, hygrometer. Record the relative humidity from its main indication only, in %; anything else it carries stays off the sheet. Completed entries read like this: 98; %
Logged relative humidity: 14; %
